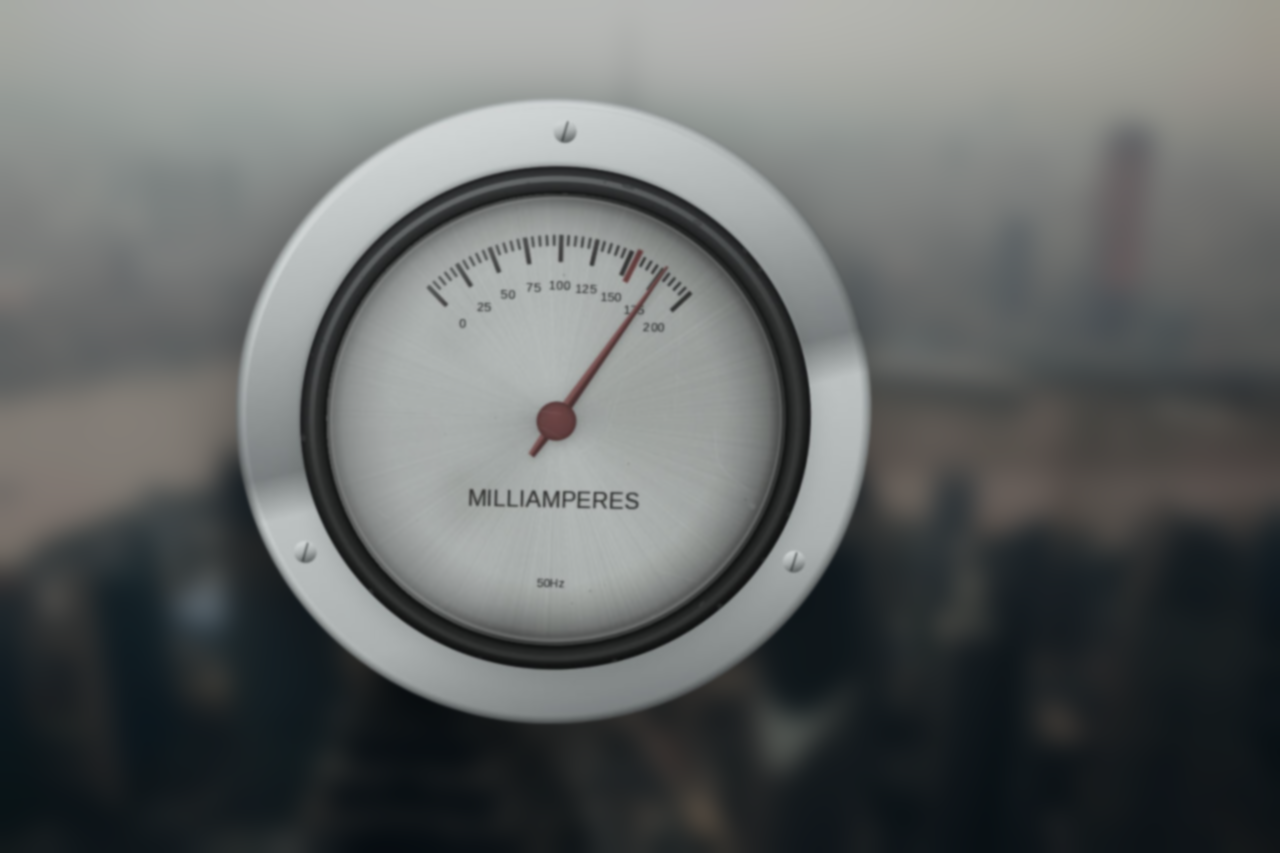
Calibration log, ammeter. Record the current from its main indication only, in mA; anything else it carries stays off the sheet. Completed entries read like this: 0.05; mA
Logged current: 175; mA
